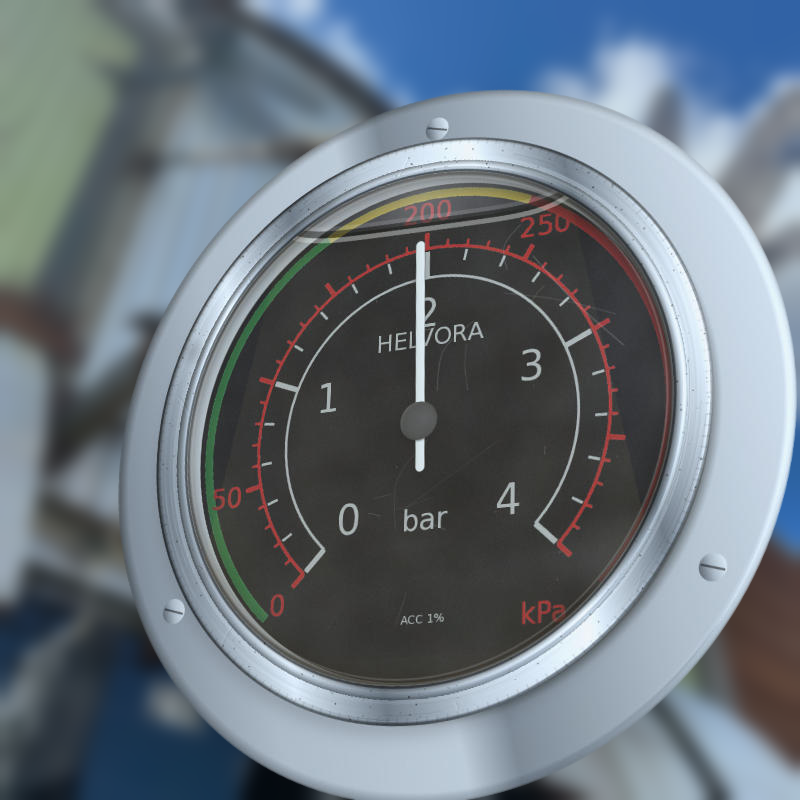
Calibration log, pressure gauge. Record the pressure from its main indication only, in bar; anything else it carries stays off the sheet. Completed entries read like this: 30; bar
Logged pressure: 2; bar
